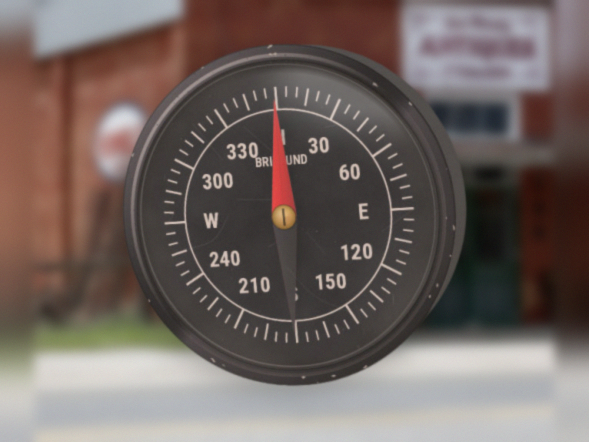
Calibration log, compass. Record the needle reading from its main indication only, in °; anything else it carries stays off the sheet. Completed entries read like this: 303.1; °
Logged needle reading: 0; °
